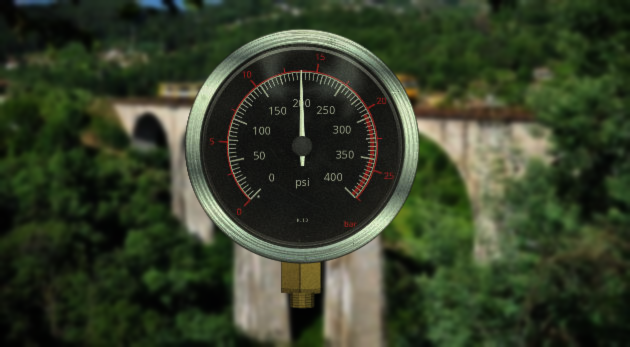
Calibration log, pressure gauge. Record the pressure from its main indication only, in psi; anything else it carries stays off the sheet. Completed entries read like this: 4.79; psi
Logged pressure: 200; psi
